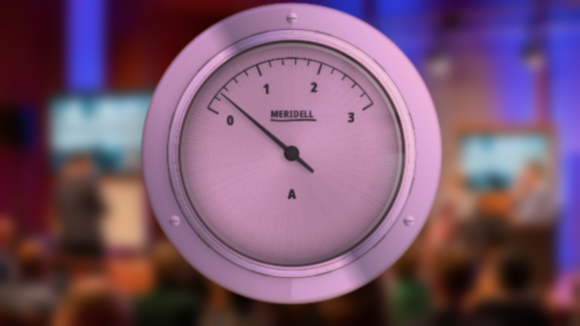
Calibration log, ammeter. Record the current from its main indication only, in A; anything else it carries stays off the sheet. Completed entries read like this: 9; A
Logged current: 0.3; A
